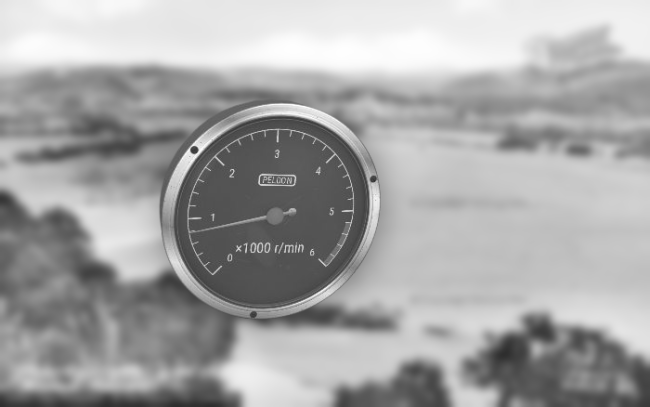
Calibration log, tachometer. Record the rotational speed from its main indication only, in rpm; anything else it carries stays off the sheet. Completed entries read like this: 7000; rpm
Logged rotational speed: 800; rpm
